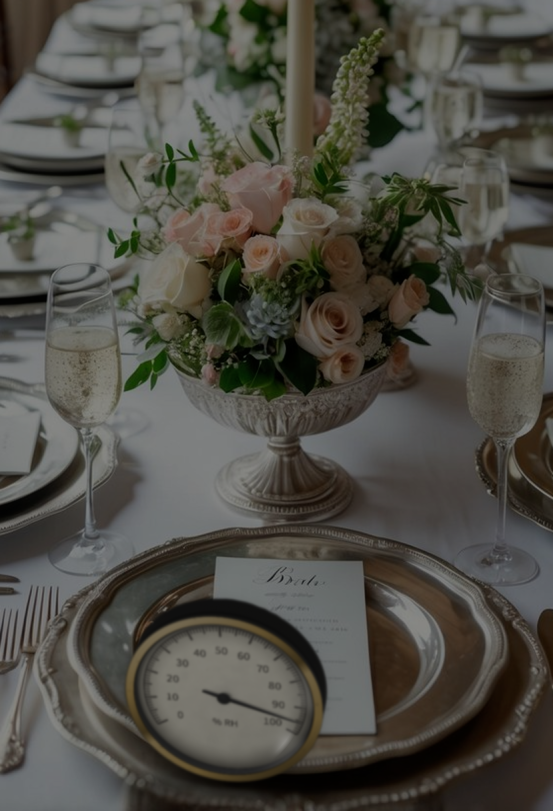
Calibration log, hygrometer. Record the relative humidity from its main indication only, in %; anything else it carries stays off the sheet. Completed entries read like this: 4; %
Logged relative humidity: 95; %
